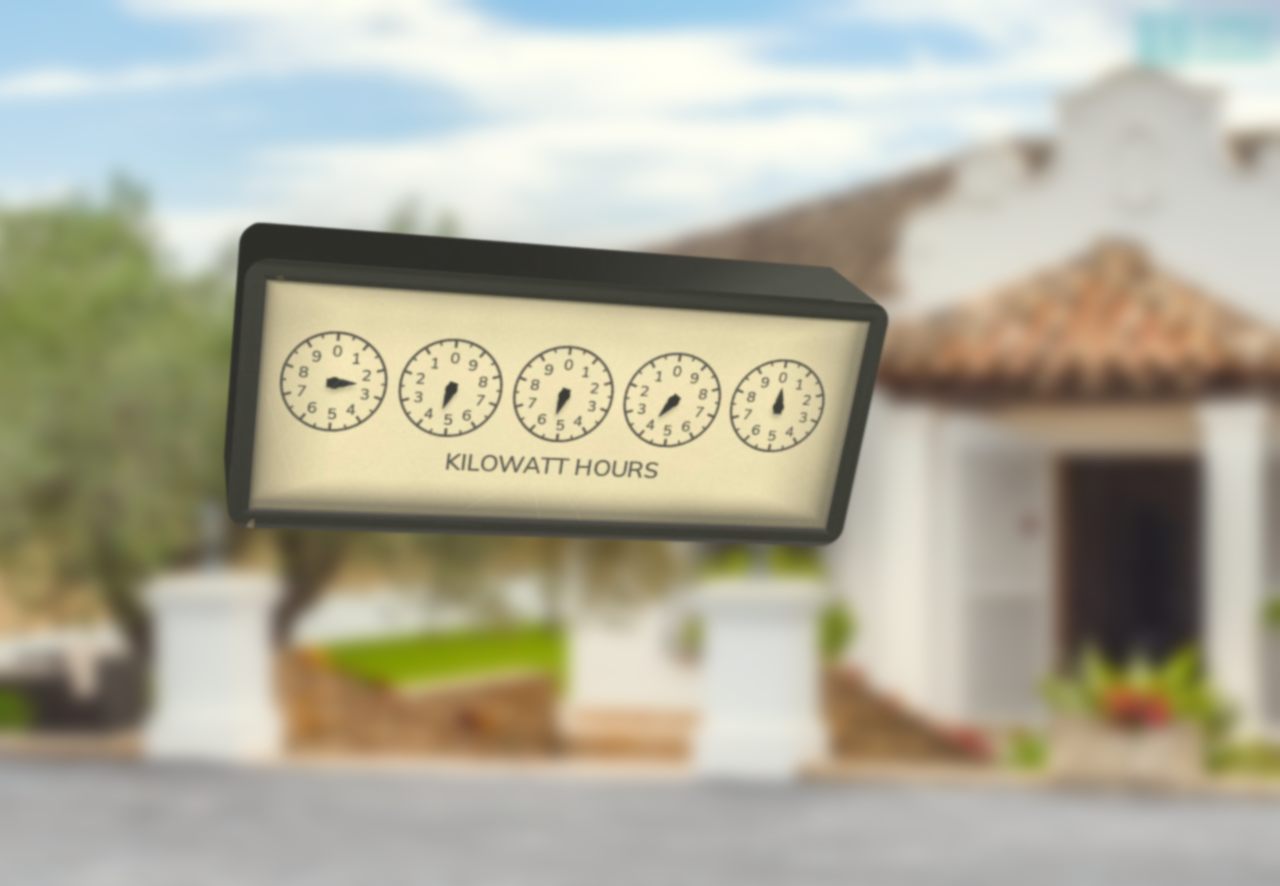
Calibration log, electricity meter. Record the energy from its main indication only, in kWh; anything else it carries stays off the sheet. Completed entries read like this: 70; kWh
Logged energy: 24540; kWh
